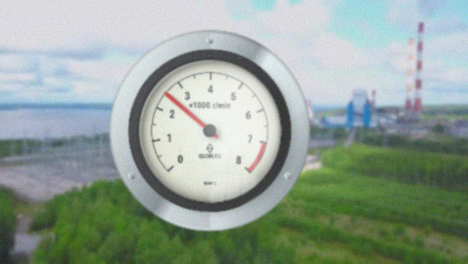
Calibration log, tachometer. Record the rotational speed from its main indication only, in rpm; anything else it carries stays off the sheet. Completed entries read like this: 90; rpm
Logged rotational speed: 2500; rpm
